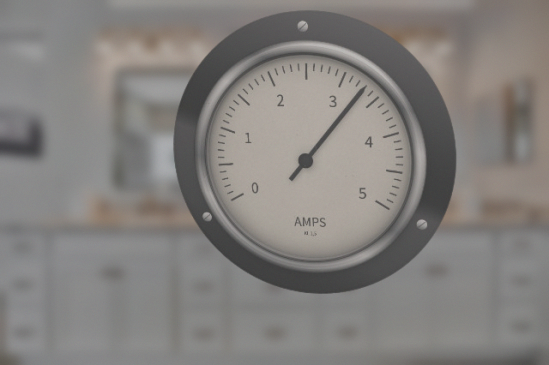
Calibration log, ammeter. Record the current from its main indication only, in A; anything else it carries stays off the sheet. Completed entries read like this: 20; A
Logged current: 3.3; A
